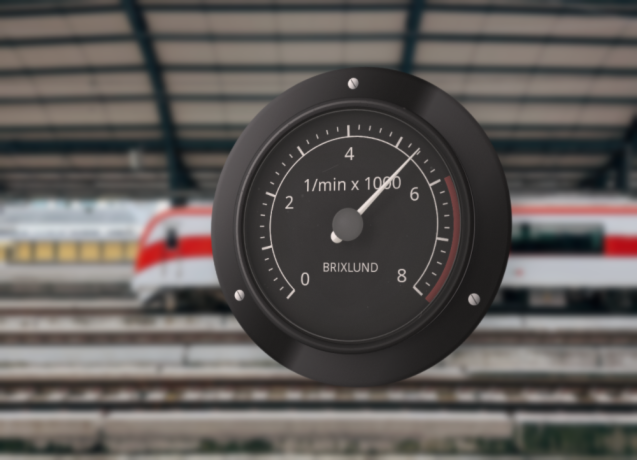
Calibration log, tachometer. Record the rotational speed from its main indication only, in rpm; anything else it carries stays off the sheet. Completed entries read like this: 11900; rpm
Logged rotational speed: 5400; rpm
